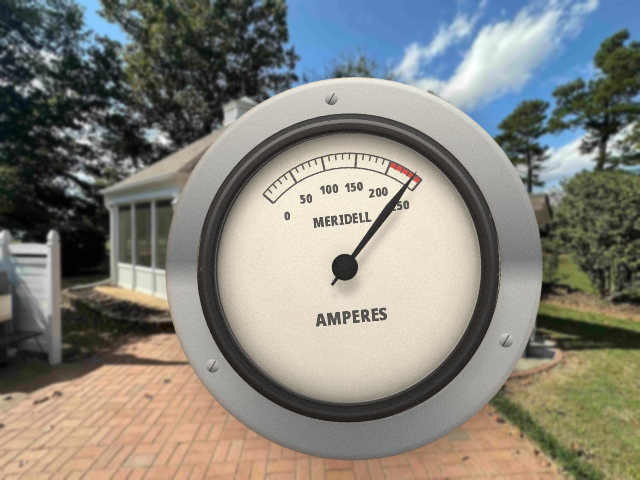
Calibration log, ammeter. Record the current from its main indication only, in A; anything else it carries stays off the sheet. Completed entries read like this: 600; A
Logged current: 240; A
